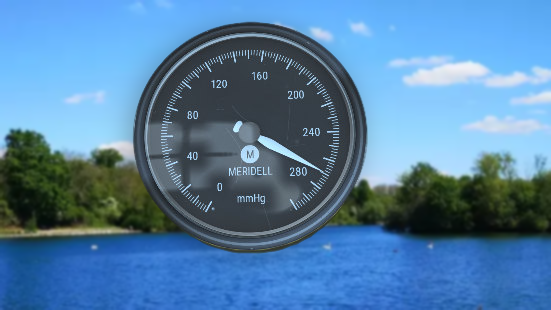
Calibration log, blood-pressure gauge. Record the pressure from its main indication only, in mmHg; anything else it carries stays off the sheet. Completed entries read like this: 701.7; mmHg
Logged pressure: 270; mmHg
